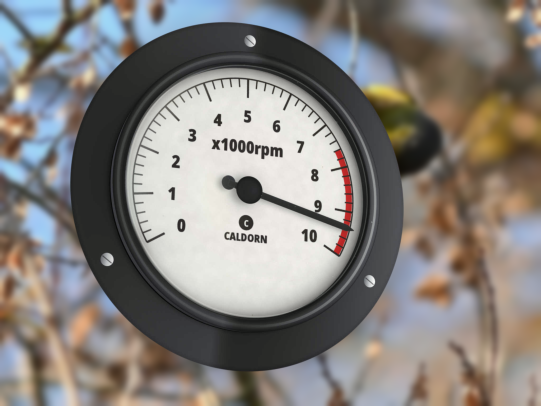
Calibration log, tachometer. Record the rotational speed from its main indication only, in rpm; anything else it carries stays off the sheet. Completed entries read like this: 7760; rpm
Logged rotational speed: 9400; rpm
